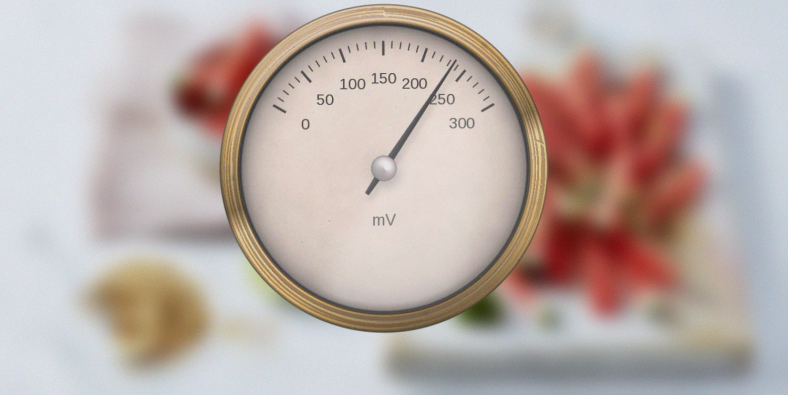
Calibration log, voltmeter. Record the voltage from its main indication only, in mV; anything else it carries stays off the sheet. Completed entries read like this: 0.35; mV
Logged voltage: 235; mV
